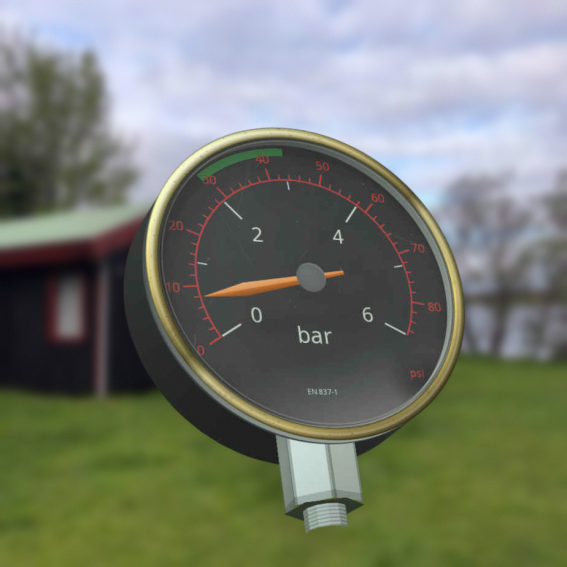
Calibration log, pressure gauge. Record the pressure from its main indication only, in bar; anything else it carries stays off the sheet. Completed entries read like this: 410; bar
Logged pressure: 0.5; bar
